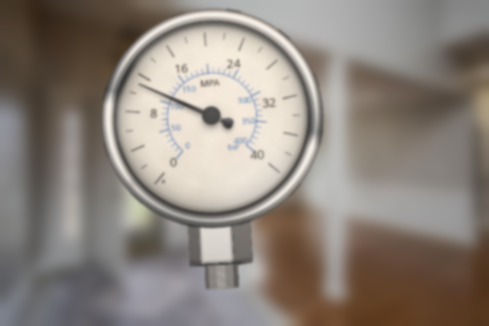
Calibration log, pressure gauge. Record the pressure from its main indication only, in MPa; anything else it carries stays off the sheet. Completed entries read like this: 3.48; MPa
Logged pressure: 11; MPa
